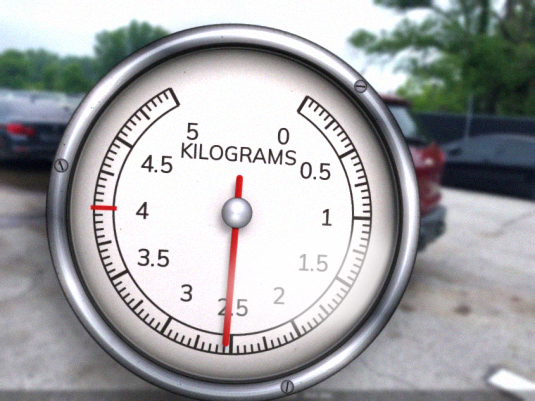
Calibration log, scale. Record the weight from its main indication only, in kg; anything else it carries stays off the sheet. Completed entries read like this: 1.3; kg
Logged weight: 2.55; kg
